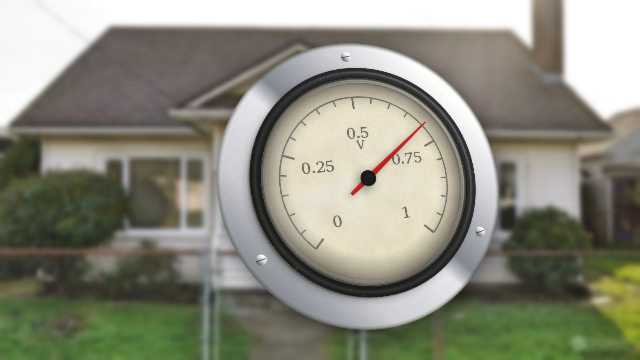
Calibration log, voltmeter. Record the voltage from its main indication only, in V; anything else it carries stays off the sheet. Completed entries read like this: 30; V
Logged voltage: 0.7; V
